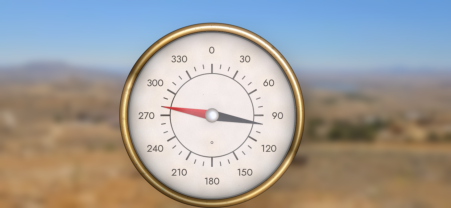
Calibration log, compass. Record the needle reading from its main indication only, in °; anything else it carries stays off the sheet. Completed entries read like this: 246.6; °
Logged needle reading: 280; °
